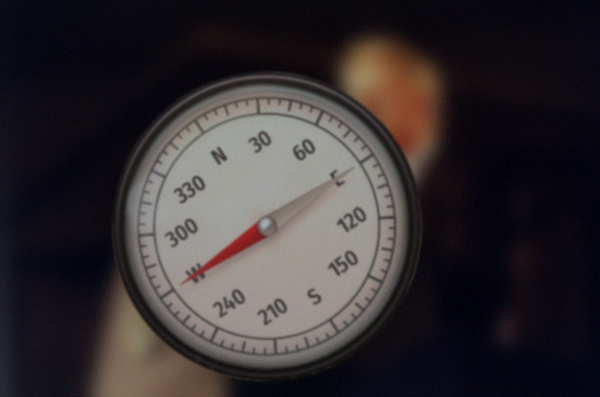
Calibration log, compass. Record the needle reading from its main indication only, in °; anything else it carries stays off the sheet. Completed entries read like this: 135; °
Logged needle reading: 270; °
